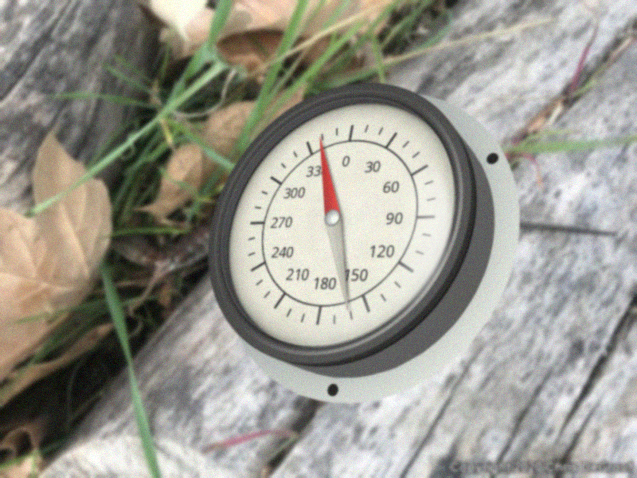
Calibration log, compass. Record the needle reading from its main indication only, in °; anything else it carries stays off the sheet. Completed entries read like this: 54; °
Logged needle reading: 340; °
